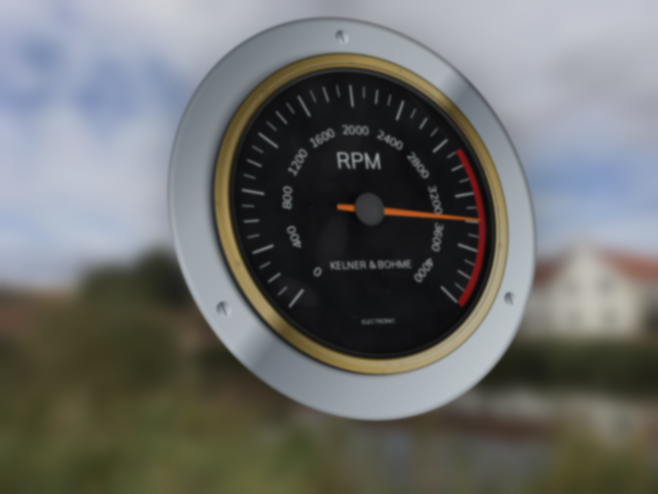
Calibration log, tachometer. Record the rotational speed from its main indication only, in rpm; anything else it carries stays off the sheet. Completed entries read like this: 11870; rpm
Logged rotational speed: 3400; rpm
